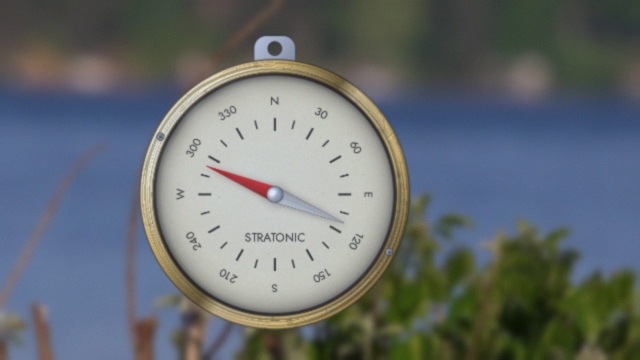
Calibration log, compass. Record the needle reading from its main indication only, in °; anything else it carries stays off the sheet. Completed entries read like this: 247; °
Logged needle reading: 292.5; °
